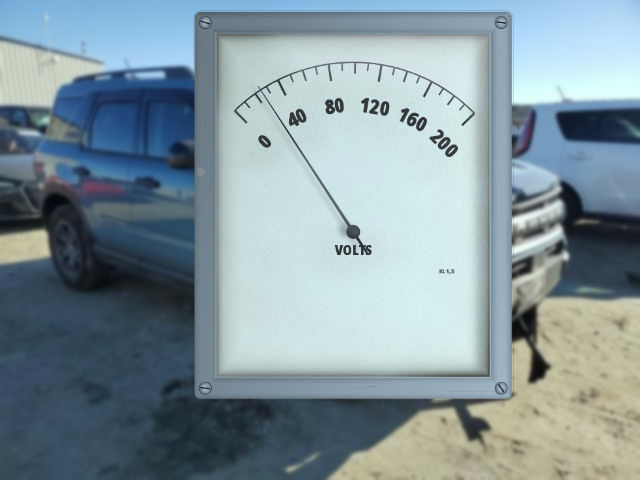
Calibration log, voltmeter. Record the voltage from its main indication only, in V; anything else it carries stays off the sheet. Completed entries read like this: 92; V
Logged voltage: 25; V
